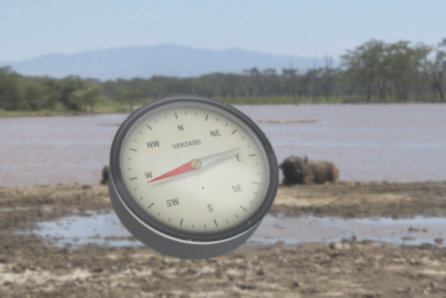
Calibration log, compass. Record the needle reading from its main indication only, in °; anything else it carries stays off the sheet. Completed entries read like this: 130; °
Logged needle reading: 260; °
